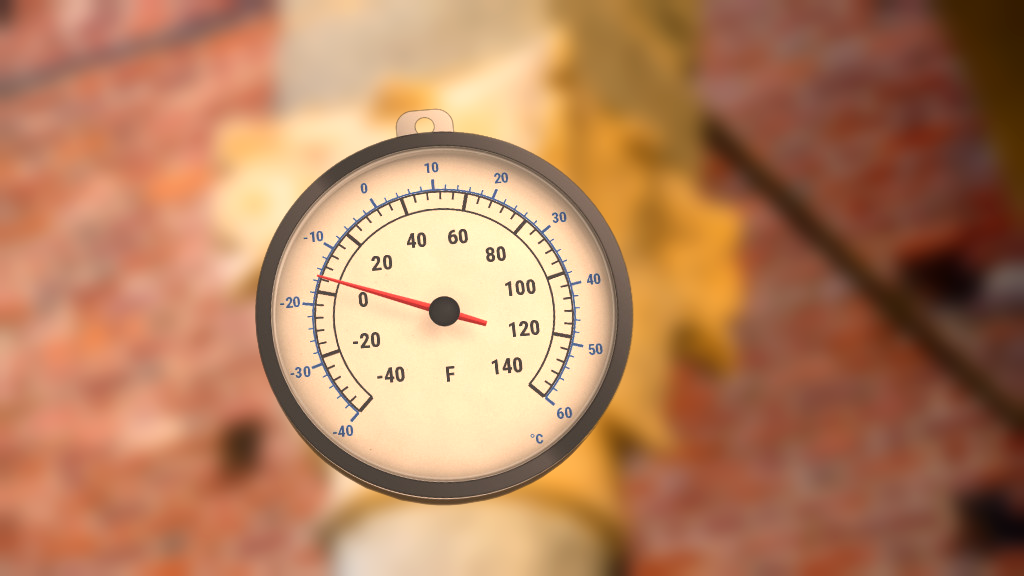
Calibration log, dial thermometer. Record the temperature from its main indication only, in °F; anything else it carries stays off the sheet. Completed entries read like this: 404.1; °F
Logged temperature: 4; °F
